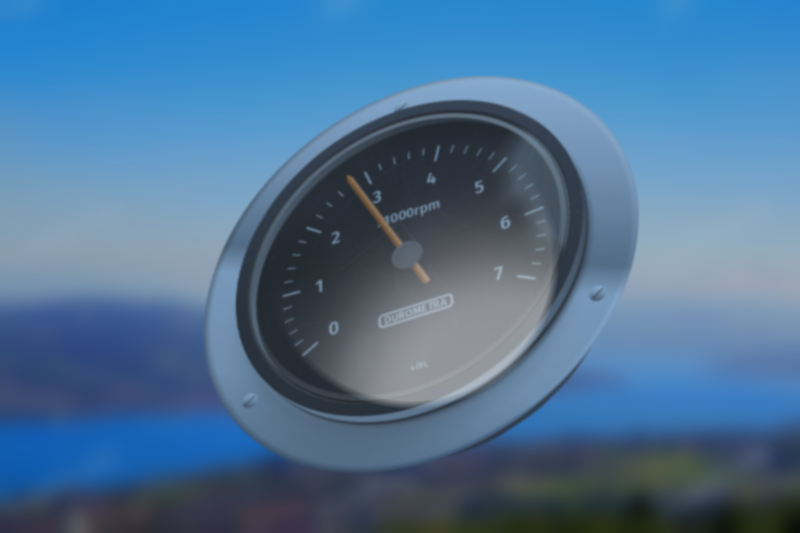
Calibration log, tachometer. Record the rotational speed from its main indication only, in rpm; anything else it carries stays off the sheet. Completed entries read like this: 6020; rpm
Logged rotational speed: 2800; rpm
